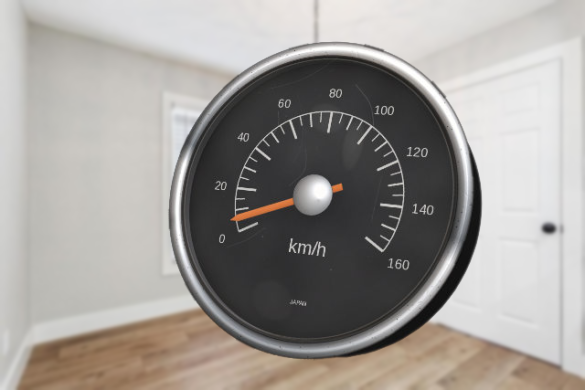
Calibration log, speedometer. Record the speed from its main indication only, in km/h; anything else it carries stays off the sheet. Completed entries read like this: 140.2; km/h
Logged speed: 5; km/h
